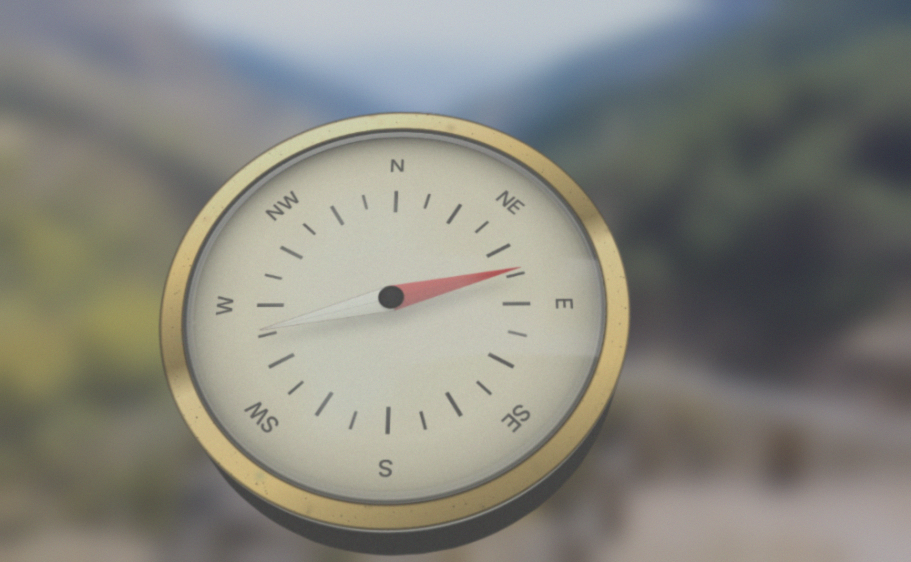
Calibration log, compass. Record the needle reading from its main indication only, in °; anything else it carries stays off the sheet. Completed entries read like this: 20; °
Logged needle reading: 75; °
